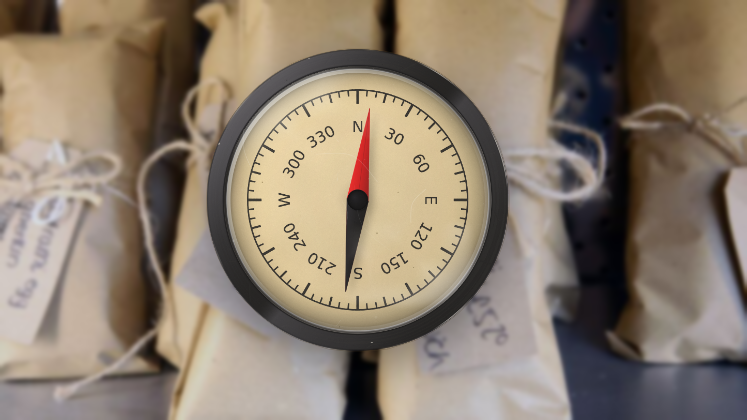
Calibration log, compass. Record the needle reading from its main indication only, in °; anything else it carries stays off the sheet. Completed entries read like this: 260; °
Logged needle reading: 7.5; °
